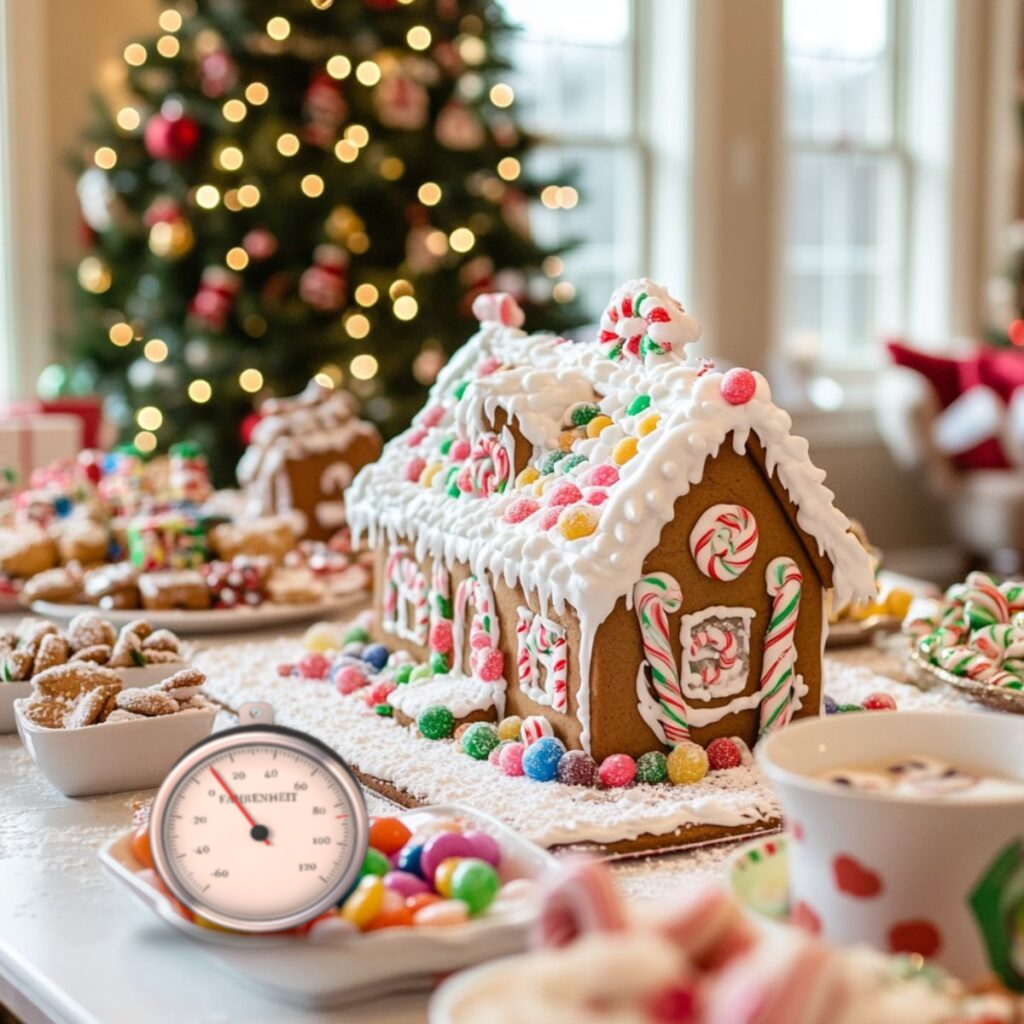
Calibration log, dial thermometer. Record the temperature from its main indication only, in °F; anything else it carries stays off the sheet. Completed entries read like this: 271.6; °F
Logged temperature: 10; °F
